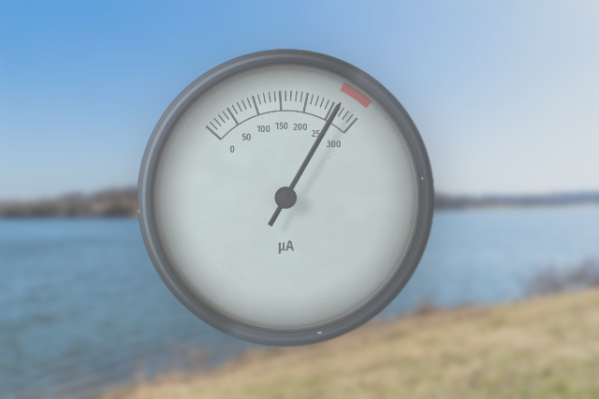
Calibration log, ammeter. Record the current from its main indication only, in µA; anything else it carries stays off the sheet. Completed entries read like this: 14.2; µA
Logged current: 260; µA
